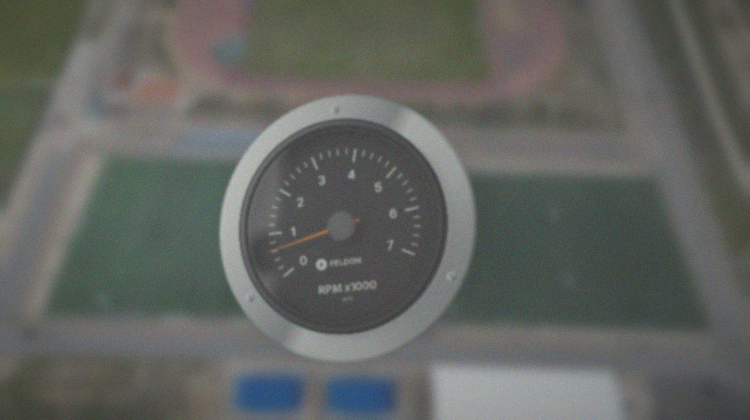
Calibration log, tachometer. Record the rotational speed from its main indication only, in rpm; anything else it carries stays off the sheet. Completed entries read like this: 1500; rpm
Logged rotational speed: 600; rpm
